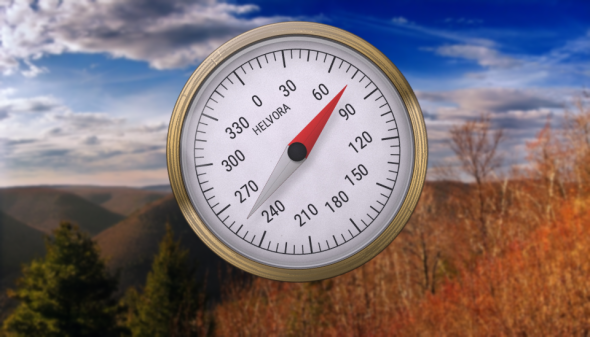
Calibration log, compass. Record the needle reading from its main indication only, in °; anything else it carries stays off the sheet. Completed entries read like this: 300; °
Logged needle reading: 75; °
